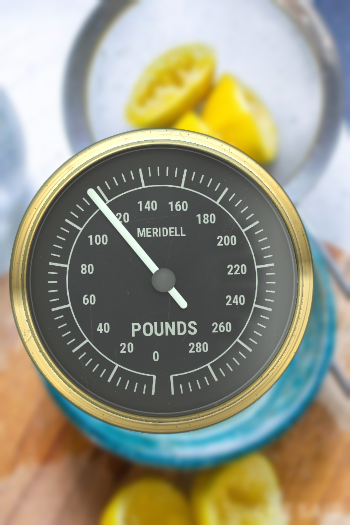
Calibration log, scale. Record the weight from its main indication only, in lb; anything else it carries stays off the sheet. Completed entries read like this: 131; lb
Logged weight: 116; lb
